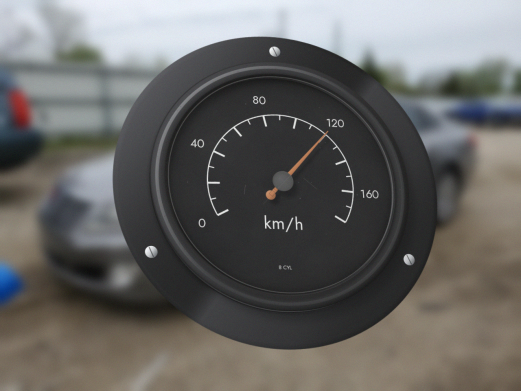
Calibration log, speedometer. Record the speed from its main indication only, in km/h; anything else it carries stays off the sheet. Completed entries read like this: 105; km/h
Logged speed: 120; km/h
